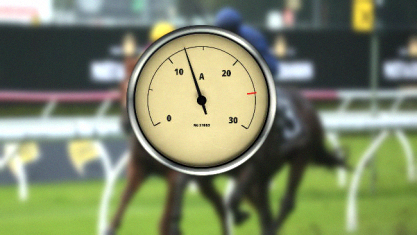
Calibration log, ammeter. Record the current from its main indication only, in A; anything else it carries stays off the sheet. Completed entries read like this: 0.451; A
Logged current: 12.5; A
